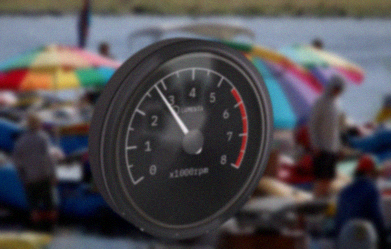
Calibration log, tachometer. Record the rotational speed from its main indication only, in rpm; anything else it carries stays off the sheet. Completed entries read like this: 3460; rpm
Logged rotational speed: 2750; rpm
